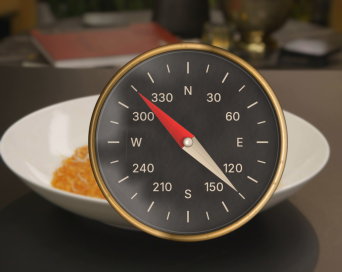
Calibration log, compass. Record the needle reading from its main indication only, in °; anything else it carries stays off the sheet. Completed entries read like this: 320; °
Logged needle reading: 315; °
